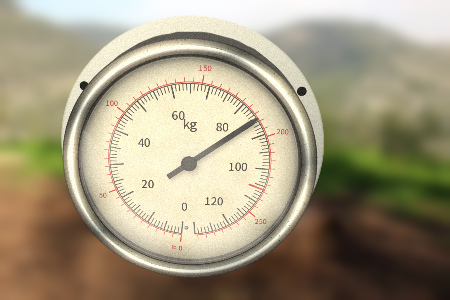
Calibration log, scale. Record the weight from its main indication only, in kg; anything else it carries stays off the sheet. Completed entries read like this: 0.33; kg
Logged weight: 85; kg
